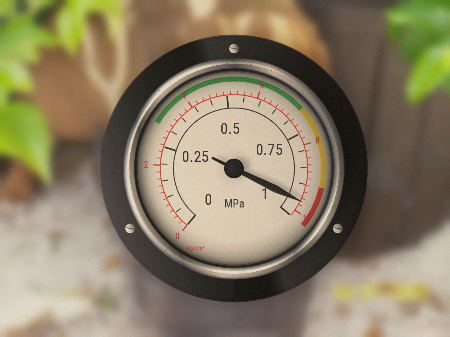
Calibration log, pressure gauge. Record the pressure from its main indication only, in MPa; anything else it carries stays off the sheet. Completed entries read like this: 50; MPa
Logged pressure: 0.95; MPa
